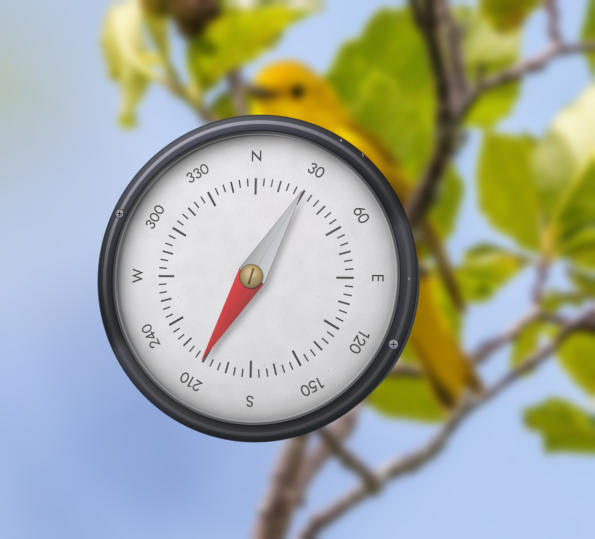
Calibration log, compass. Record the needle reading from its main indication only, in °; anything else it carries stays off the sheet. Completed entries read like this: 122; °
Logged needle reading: 210; °
